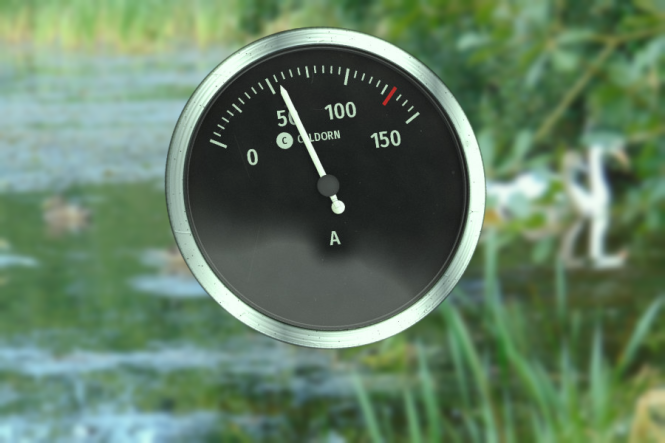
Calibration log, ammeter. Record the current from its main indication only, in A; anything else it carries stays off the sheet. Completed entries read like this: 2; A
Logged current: 55; A
